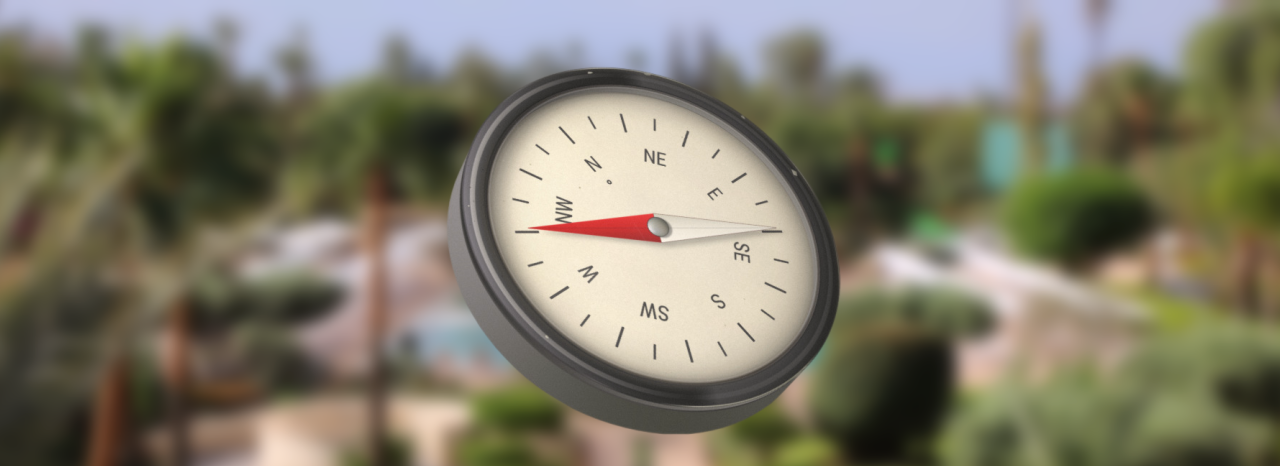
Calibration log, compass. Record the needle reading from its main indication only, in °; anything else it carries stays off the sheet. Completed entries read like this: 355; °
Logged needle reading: 300; °
